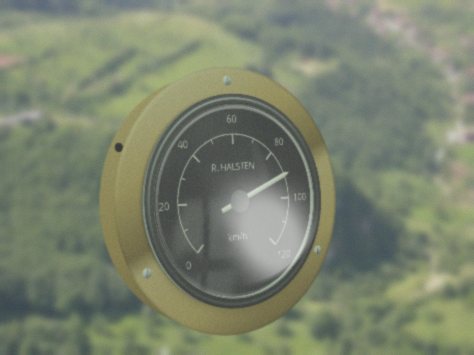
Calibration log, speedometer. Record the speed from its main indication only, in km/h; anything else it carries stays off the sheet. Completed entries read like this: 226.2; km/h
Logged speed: 90; km/h
